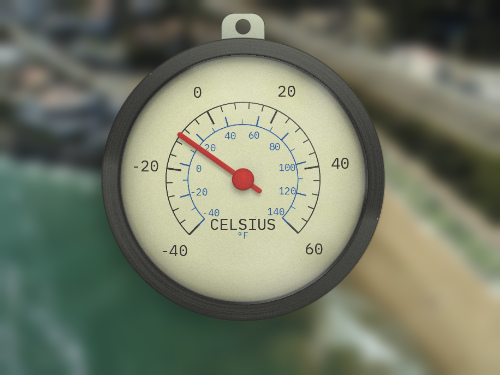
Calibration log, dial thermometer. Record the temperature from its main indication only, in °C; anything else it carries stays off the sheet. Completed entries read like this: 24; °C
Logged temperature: -10; °C
